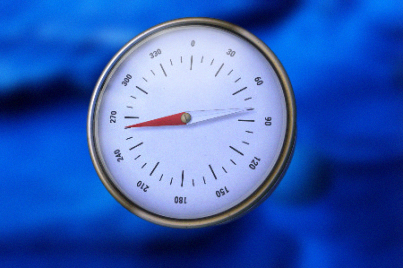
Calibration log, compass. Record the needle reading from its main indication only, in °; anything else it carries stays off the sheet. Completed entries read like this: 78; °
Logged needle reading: 260; °
